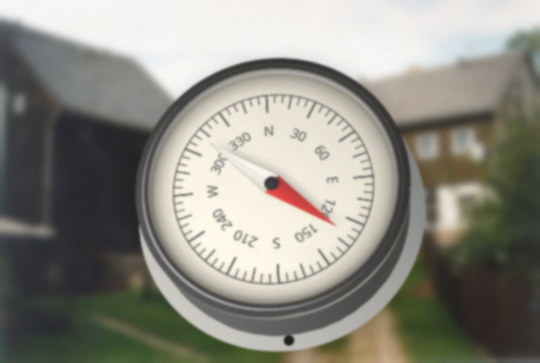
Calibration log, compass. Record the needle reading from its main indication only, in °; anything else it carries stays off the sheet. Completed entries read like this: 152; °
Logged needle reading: 130; °
